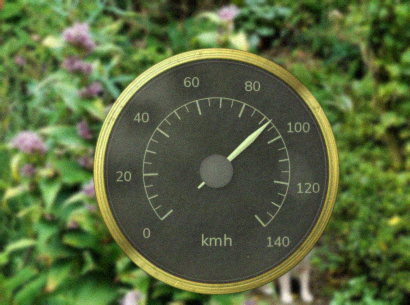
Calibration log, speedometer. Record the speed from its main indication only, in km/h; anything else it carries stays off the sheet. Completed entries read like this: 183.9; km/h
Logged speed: 92.5; km/h
